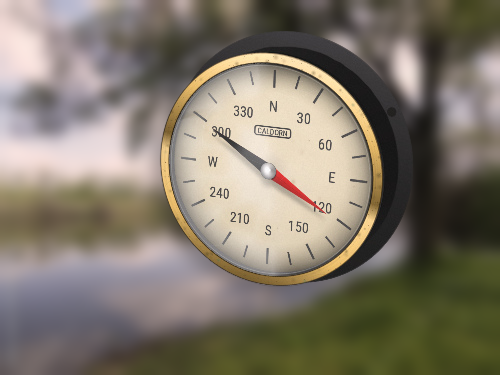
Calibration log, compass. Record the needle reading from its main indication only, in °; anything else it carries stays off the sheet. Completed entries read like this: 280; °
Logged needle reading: 120; °
